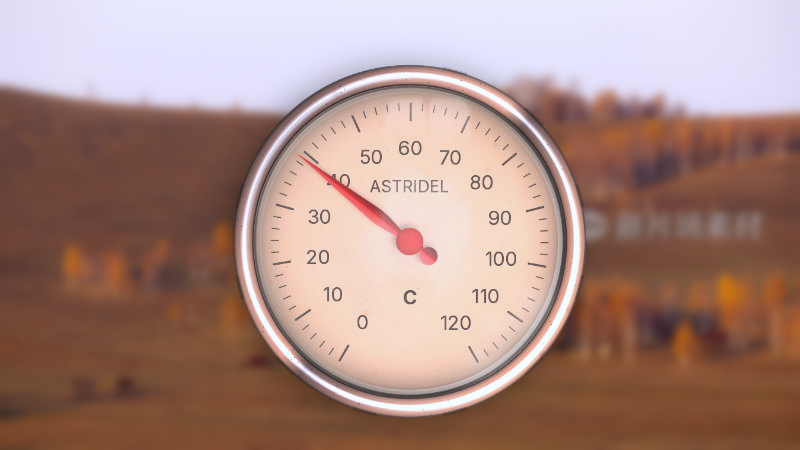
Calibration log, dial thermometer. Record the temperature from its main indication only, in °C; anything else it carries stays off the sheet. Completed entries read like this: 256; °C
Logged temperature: 39; °C
